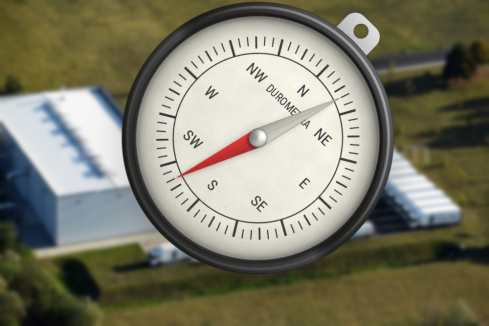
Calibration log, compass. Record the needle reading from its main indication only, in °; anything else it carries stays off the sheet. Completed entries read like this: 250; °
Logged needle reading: 200; °
